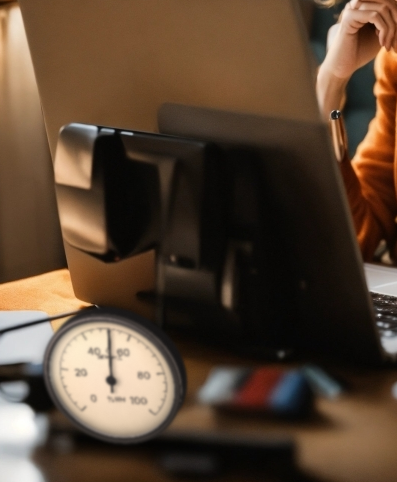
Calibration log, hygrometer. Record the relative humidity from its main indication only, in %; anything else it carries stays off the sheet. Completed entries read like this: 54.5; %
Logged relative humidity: 52; %
